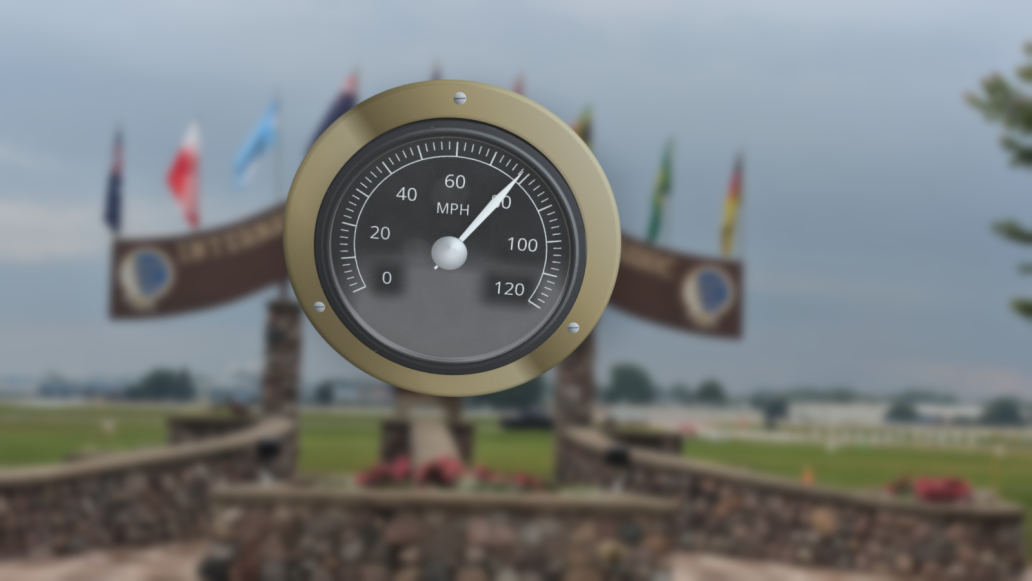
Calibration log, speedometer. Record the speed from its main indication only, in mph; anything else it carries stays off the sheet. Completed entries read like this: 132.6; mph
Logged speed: 78; mph
